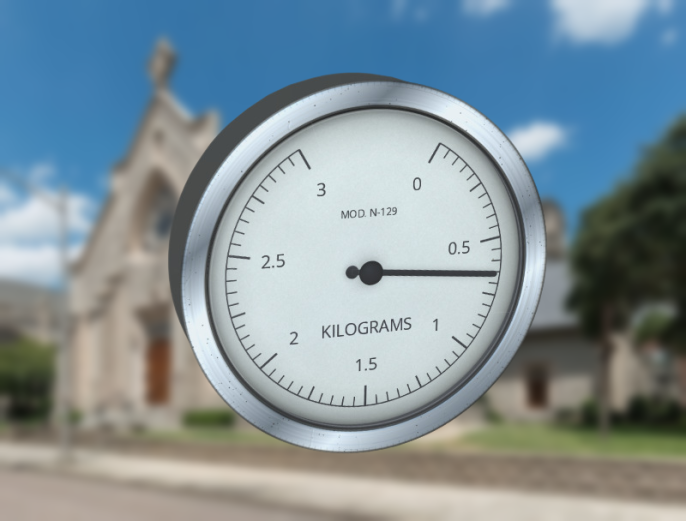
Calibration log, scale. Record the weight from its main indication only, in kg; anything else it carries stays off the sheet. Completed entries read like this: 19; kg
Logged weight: 0.65; kg
